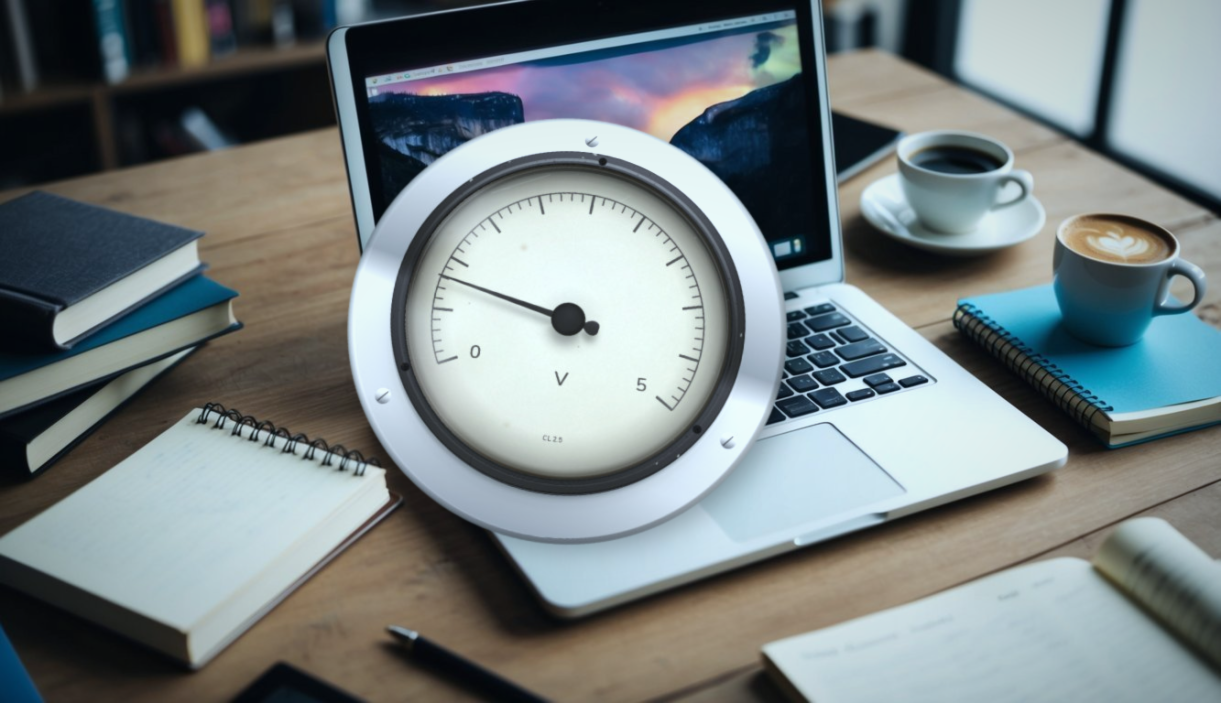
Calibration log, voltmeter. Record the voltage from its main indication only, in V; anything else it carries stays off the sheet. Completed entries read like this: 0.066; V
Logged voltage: 0.8; V
